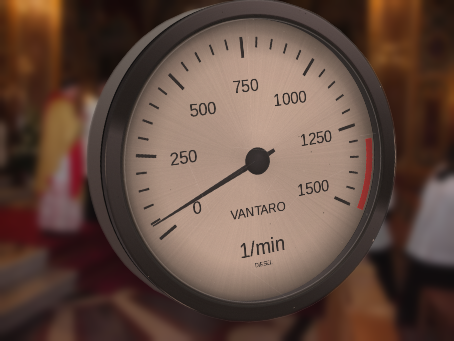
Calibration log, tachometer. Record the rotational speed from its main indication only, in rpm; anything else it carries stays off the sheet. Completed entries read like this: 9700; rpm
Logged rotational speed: 50; rpm
